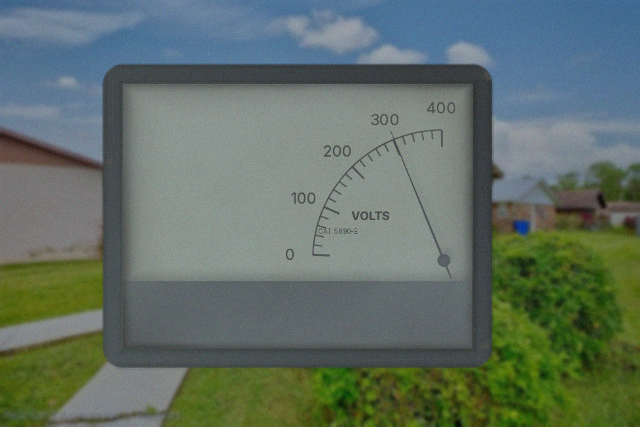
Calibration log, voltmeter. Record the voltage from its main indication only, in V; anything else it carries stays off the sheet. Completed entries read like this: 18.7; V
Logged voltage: 300; V
